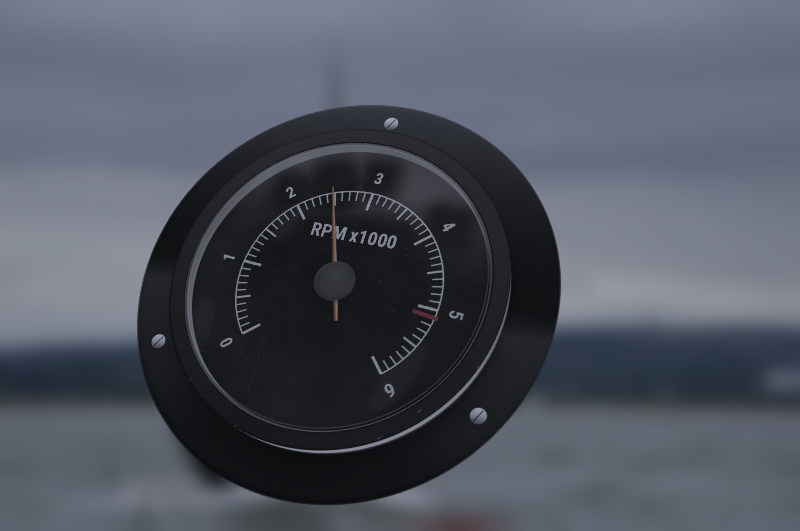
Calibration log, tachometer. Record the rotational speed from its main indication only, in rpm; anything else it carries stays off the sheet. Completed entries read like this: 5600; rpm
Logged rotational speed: 2500; rpm
